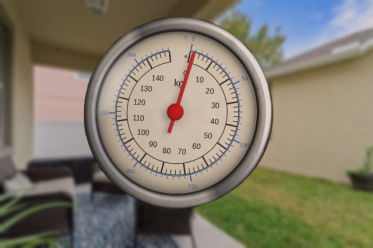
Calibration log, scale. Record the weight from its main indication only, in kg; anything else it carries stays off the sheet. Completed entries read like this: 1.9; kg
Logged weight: 2; kg
